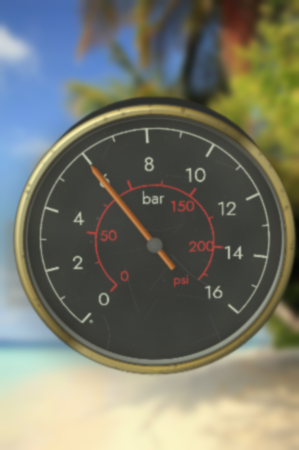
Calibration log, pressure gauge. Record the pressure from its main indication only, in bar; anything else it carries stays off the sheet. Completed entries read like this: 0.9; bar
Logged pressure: 6; bar
